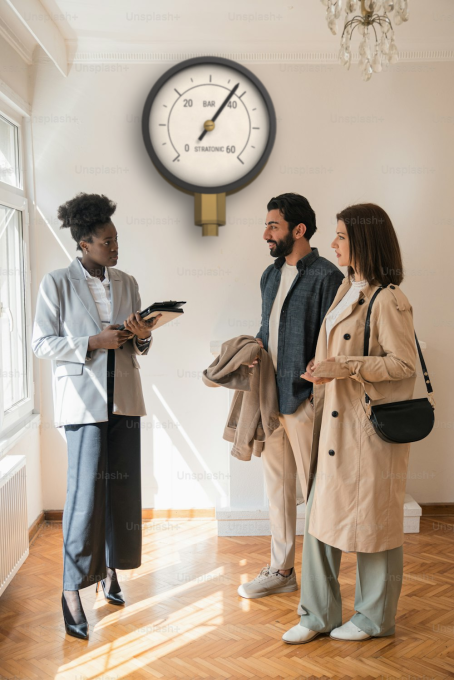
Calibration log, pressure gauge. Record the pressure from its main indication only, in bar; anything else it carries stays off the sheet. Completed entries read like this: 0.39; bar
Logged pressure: 37.5; bar
